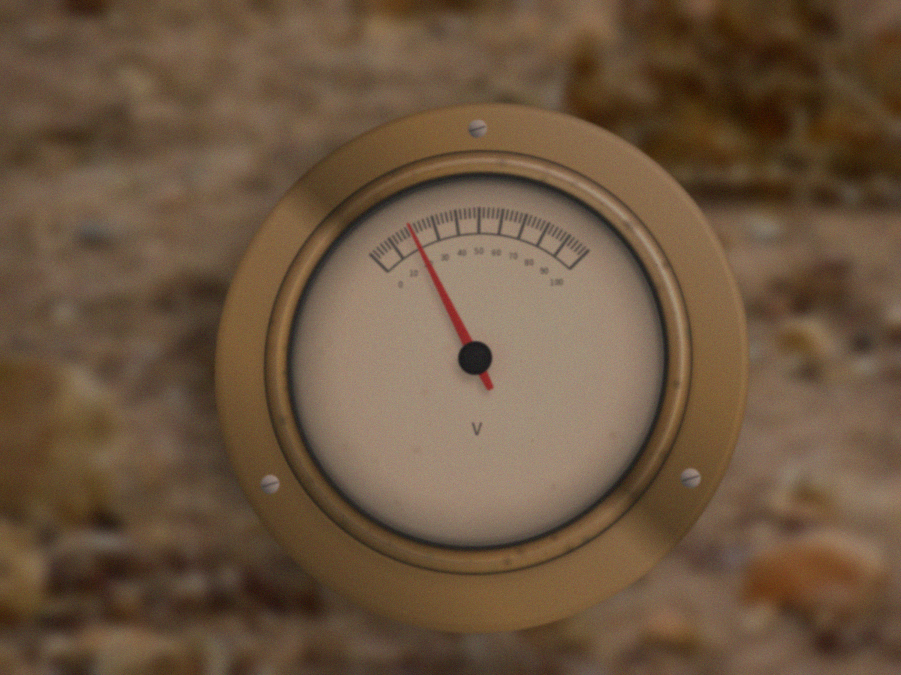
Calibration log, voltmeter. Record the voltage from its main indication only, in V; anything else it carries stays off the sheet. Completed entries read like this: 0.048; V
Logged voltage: 20; V
